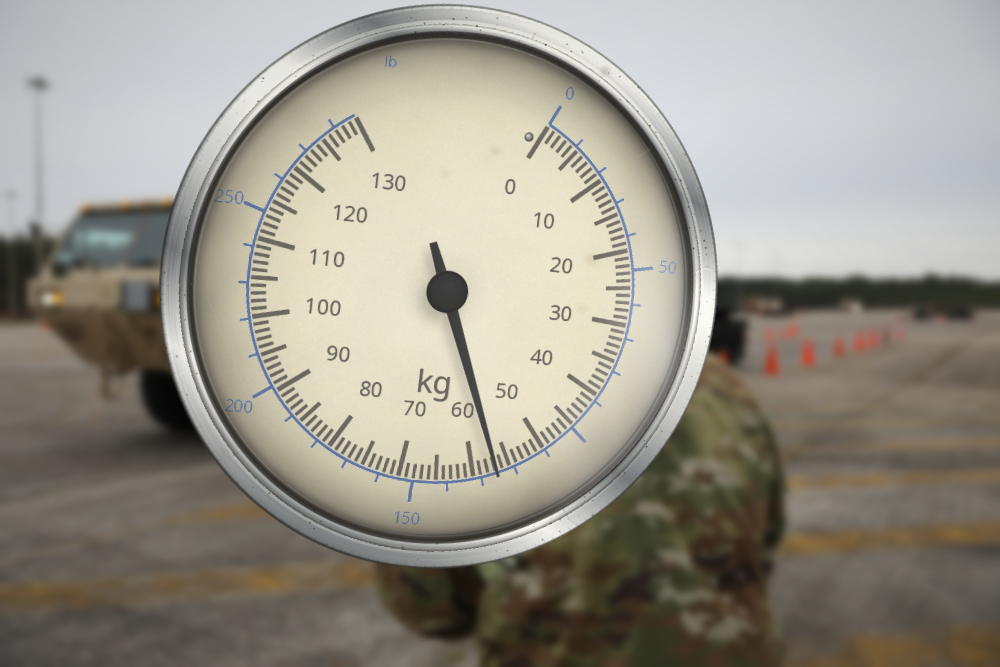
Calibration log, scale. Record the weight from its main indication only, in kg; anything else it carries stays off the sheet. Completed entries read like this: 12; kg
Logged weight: 57; kg
